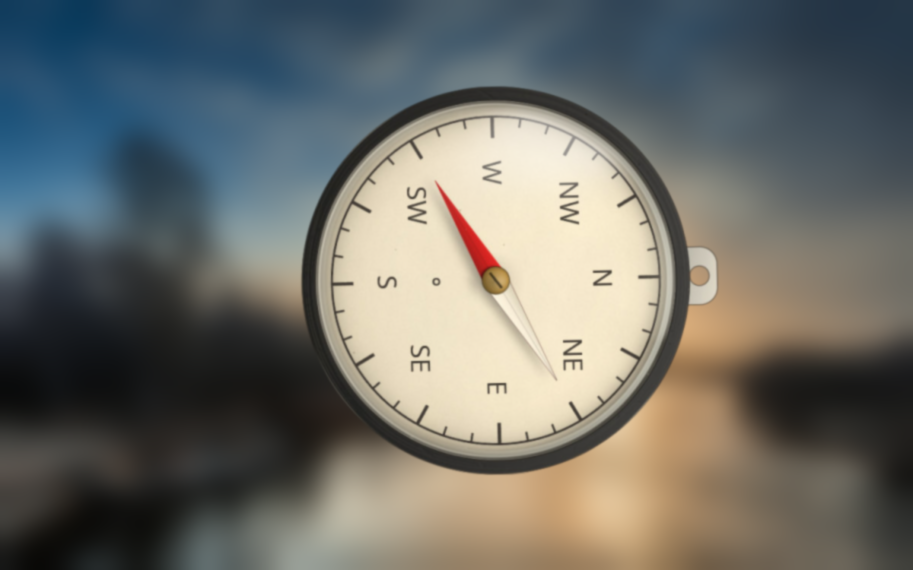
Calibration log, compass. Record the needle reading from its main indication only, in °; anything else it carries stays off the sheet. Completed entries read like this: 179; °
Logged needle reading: 240; °
